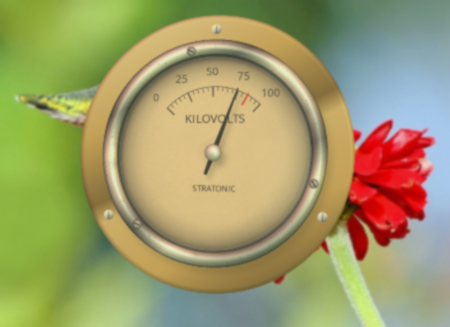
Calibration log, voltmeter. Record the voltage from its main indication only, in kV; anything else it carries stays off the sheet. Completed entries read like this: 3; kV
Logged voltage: 75; kV
